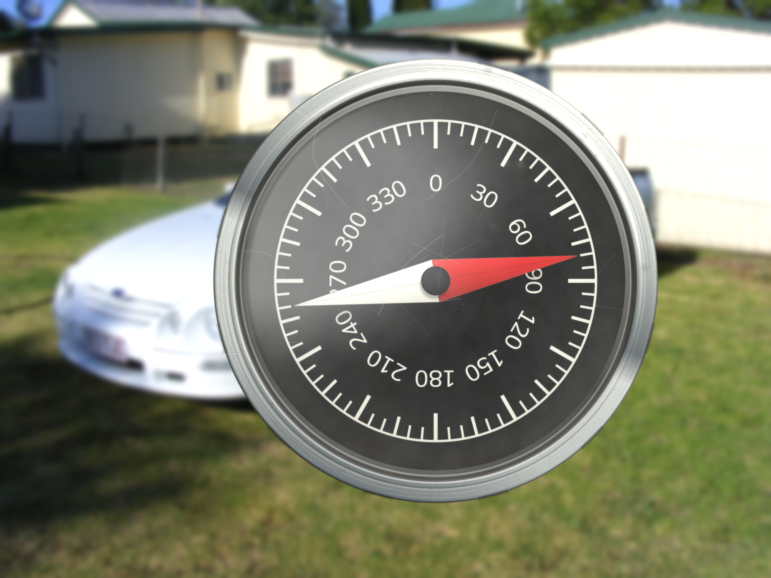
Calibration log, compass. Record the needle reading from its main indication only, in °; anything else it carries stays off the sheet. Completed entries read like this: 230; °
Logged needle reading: 80; °
